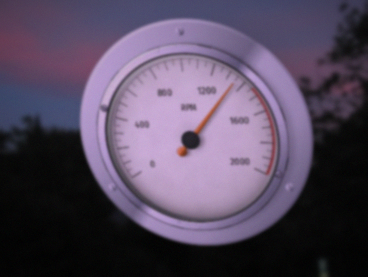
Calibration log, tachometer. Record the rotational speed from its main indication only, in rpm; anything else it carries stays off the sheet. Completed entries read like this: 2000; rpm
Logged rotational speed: 1350; rpm
